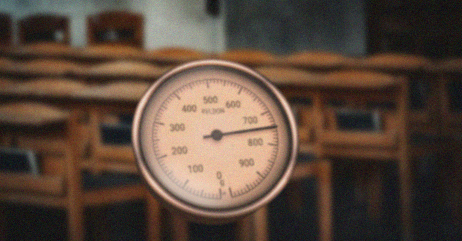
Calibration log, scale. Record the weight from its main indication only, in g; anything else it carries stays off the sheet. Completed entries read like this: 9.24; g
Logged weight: 750; g
